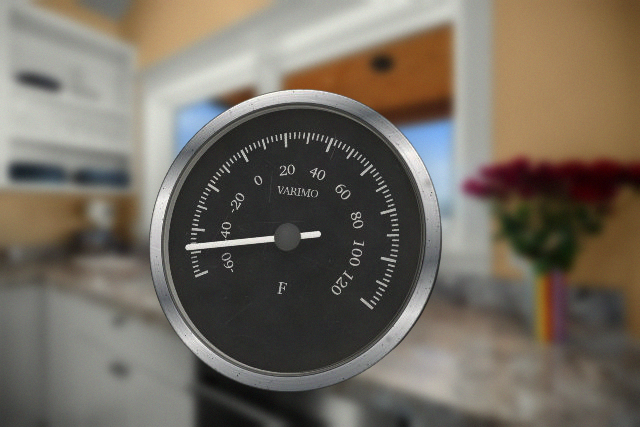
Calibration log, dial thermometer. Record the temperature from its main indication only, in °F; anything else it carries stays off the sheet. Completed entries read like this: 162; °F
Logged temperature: -48; °F
